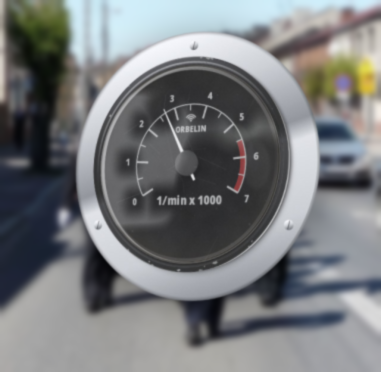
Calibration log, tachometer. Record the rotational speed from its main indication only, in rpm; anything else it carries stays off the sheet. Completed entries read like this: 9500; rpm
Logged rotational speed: 2750; rpm
